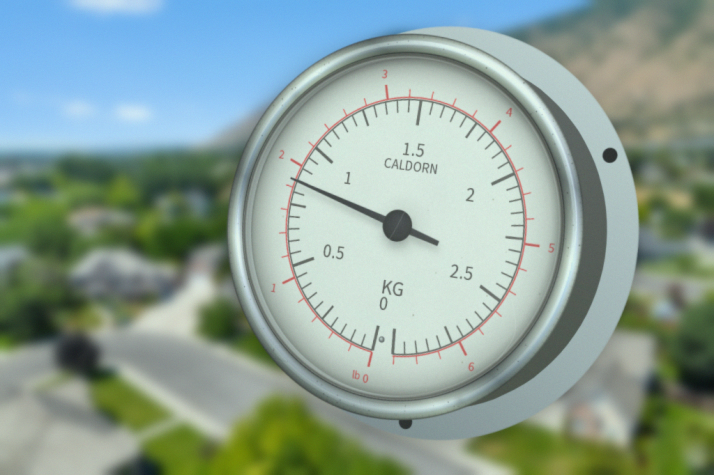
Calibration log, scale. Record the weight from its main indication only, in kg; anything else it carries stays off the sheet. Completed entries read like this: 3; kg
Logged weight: 0.85; kg
